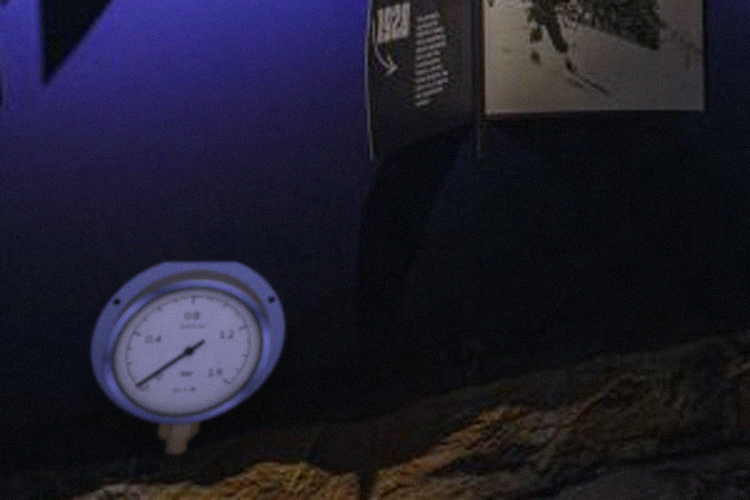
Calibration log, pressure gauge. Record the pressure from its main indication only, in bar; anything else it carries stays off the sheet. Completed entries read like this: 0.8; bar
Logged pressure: 0.05; bar
